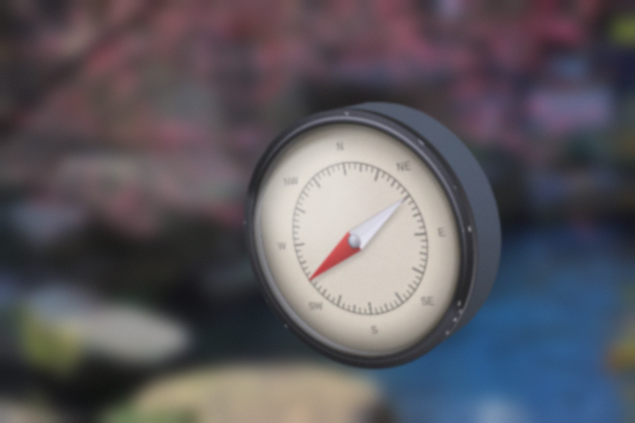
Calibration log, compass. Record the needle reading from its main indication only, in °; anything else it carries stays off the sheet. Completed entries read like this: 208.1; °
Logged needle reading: 240; °
